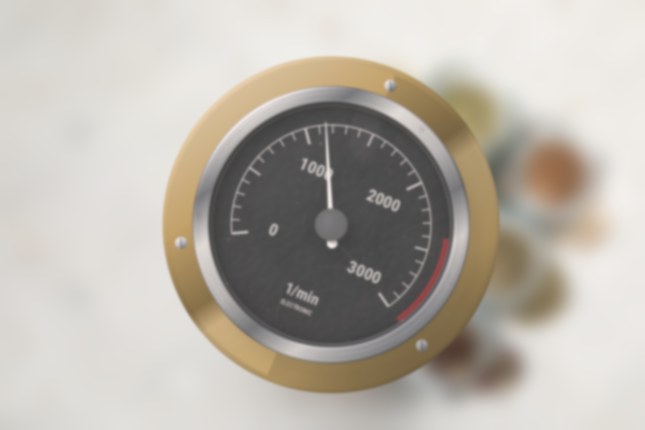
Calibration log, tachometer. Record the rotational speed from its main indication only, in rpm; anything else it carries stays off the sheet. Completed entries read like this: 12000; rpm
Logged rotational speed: 1150; rpm
